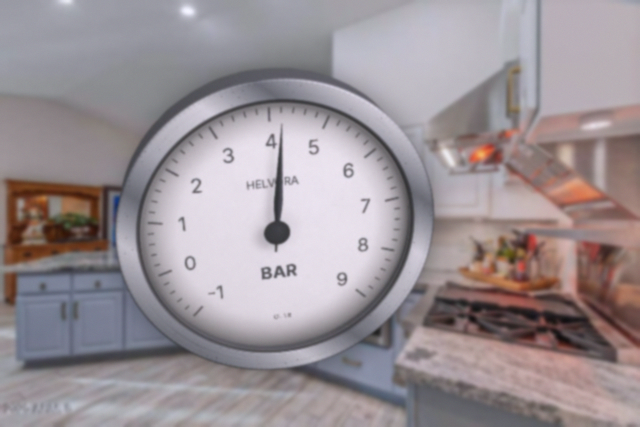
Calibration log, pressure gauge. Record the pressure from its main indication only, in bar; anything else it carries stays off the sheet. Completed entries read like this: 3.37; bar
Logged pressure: 4.2; bar
